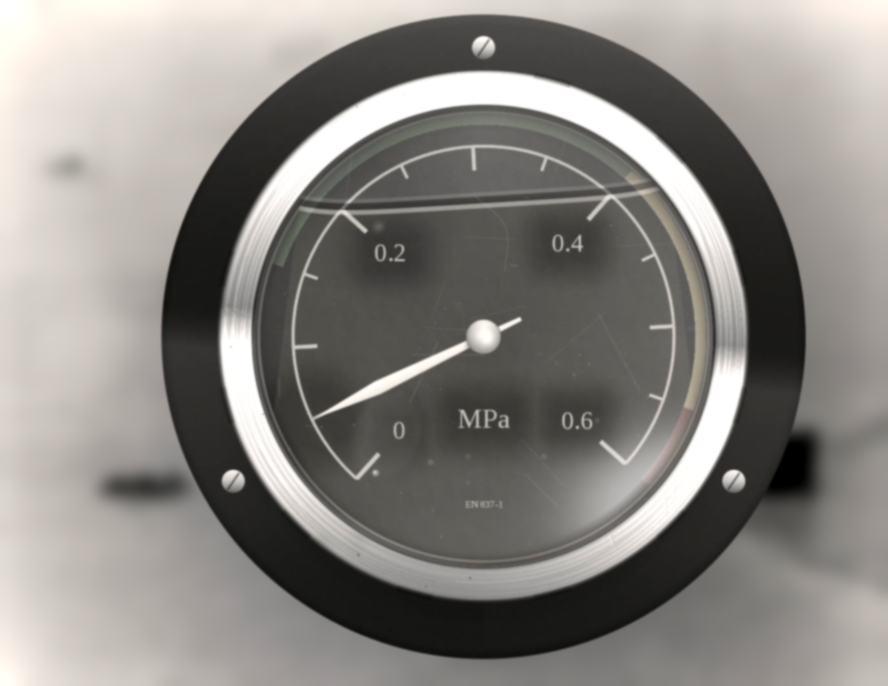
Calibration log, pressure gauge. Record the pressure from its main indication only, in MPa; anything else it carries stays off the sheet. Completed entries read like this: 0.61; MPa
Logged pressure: 0.05; MPa
